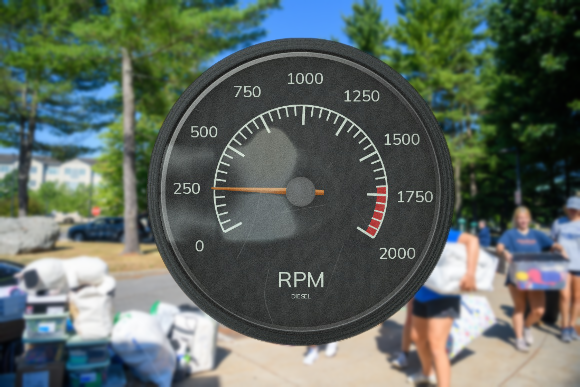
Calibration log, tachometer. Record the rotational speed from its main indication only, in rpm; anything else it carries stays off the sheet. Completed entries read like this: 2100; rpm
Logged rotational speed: 250; rpm
